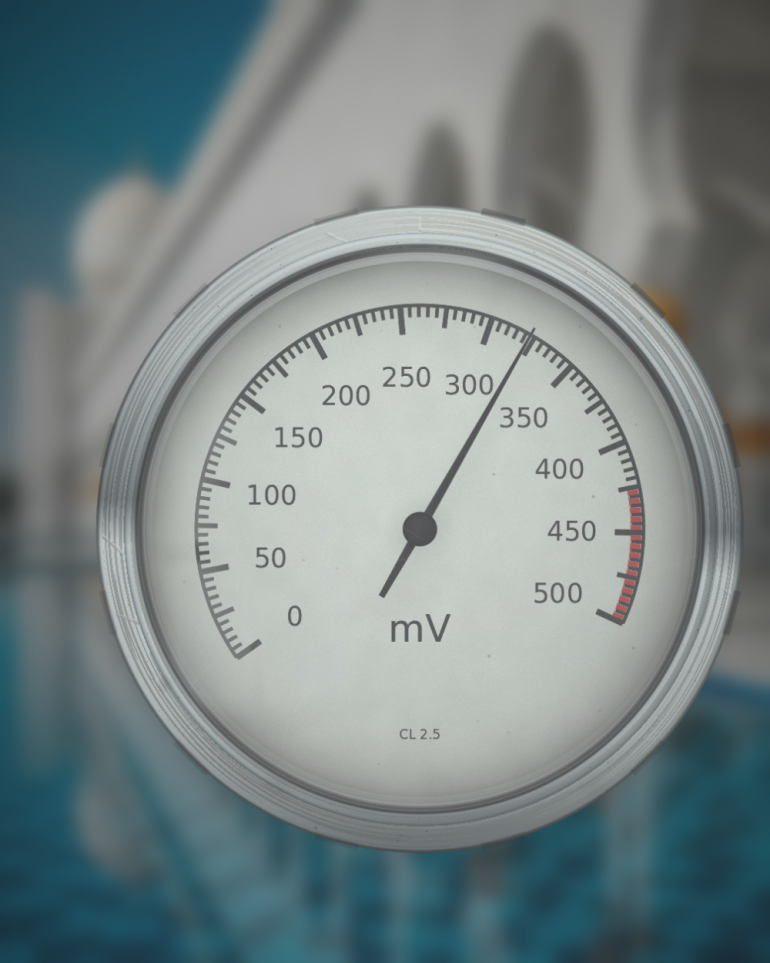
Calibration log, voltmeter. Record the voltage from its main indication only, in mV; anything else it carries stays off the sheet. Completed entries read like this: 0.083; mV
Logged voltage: 322.5; mV
